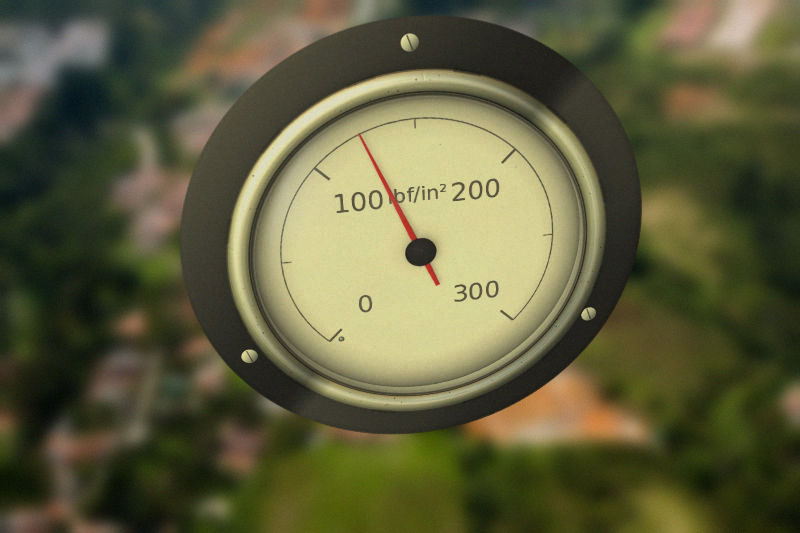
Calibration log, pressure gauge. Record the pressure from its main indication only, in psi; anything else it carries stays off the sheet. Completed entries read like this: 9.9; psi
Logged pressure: 125; psi
